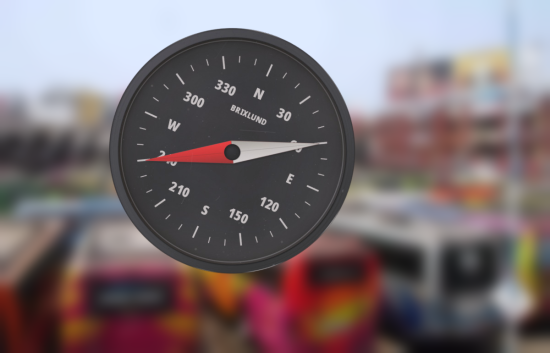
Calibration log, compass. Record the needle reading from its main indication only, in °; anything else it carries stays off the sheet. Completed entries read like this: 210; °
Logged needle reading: 240; °
